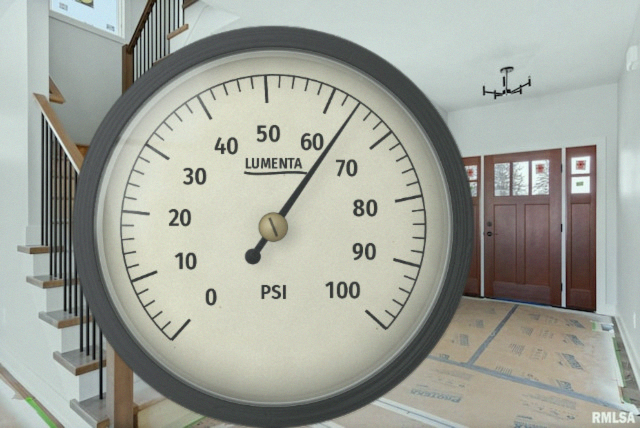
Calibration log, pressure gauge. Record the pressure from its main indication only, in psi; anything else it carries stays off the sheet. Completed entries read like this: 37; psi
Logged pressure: 64; psi
